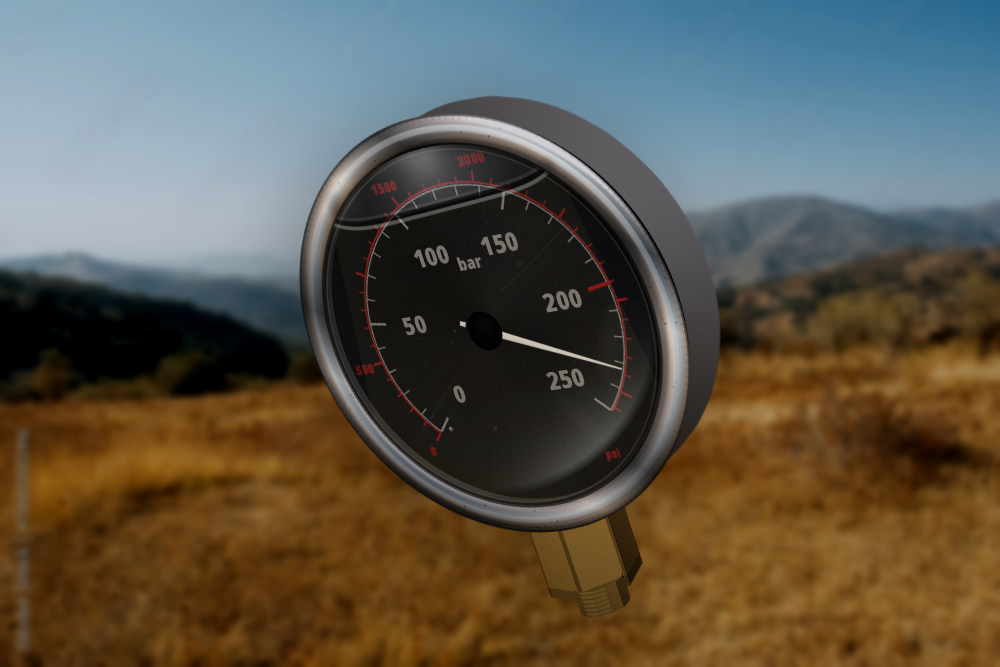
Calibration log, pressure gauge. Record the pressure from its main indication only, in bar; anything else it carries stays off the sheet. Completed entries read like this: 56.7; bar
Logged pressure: 230; bar
